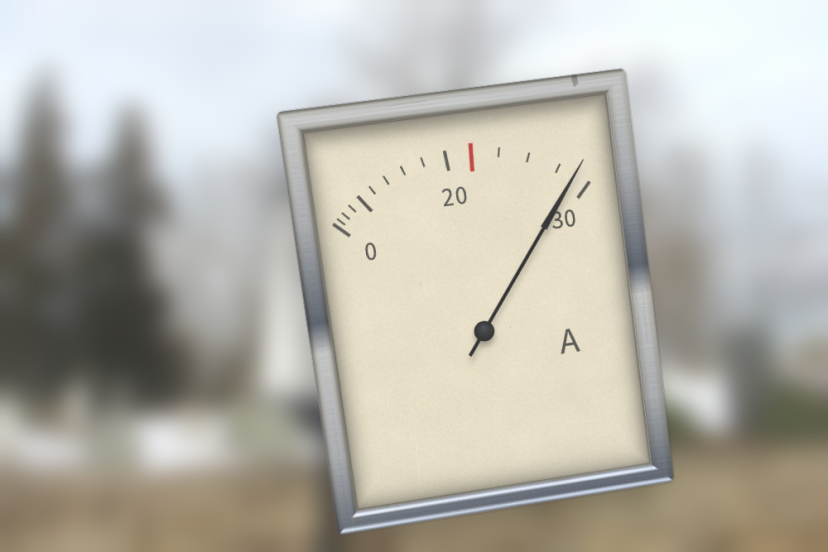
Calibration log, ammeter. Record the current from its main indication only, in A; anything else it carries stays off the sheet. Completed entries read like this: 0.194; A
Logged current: 29; A
